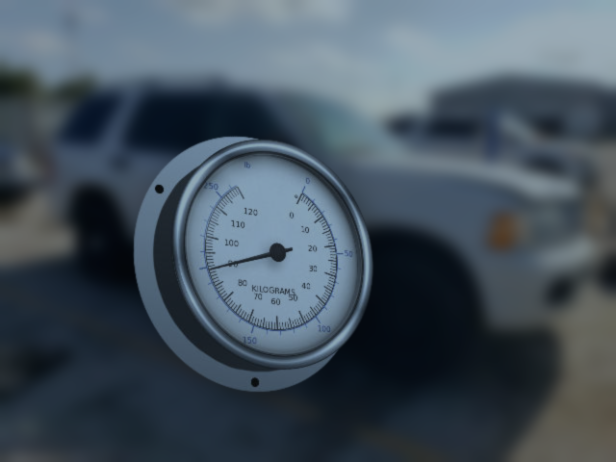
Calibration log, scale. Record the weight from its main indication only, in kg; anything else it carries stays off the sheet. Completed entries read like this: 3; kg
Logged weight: 90; kg
